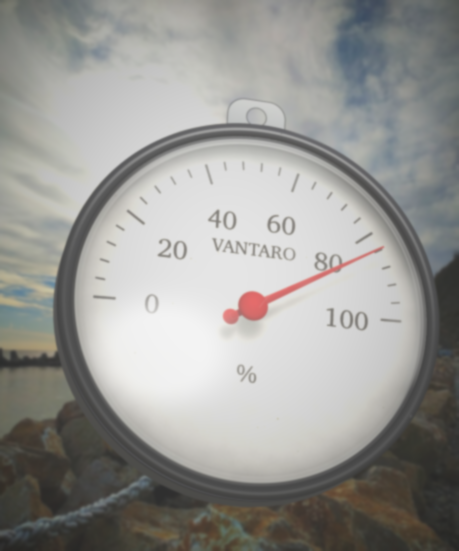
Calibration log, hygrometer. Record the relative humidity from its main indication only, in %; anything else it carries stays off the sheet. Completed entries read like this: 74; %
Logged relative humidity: 84; %
